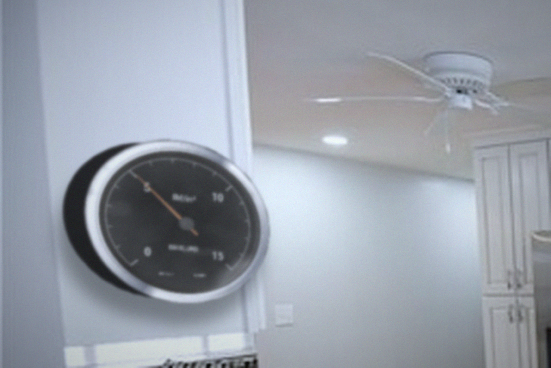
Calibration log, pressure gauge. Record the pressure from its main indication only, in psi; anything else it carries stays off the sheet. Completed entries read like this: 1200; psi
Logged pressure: 5; psi
